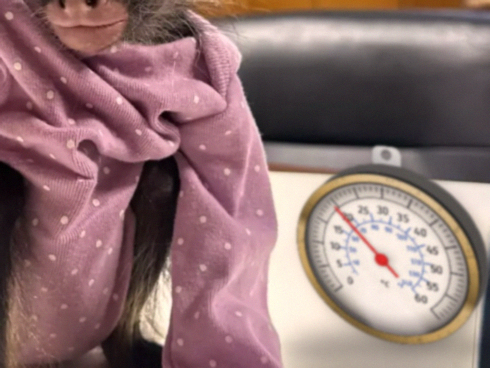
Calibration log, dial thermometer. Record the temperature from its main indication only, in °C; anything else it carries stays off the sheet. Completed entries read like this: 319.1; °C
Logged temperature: 20; °C
